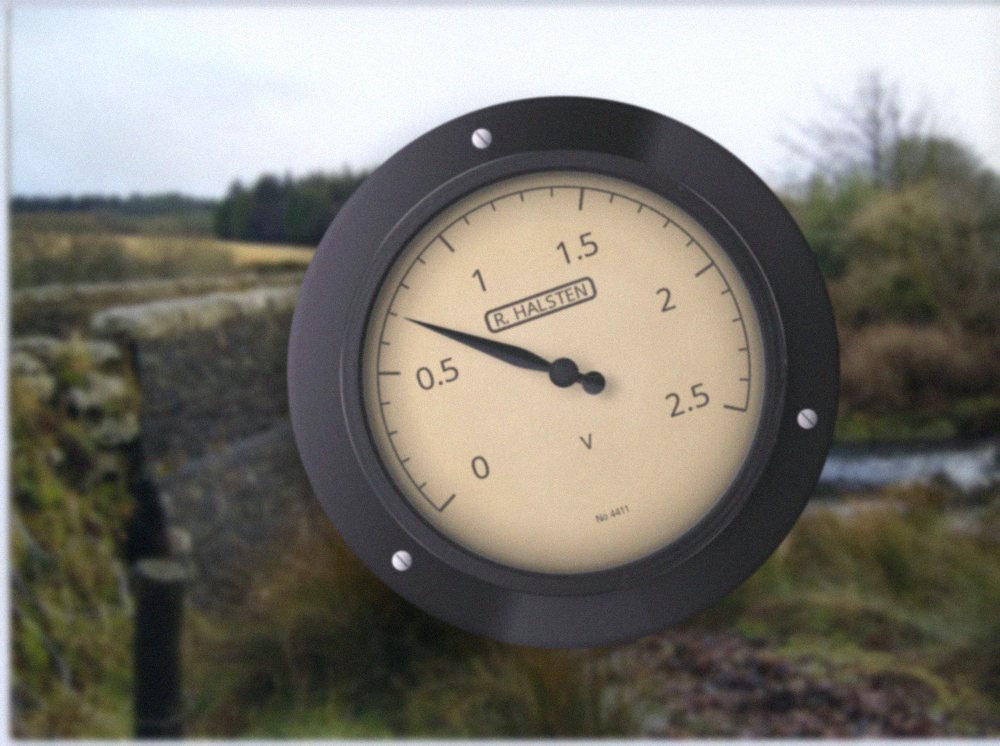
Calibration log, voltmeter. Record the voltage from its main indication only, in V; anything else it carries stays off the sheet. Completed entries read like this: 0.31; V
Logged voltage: 0.7; V
